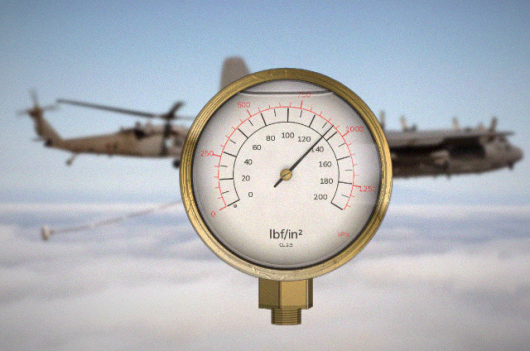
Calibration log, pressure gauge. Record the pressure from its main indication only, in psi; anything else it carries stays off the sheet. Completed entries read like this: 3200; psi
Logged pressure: 135; psi
